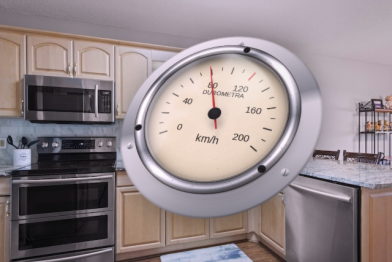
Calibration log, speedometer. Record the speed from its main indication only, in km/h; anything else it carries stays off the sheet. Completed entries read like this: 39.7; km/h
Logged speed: 80; km/h
